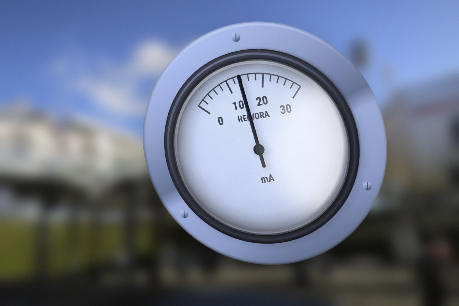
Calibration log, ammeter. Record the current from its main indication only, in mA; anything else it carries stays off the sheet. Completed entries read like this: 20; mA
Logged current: 14; mA
